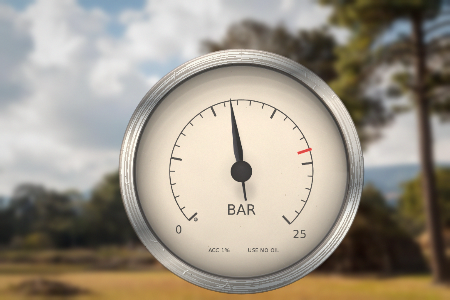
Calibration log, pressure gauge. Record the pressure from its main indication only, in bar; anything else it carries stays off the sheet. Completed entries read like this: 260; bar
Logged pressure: 11.5; bar
